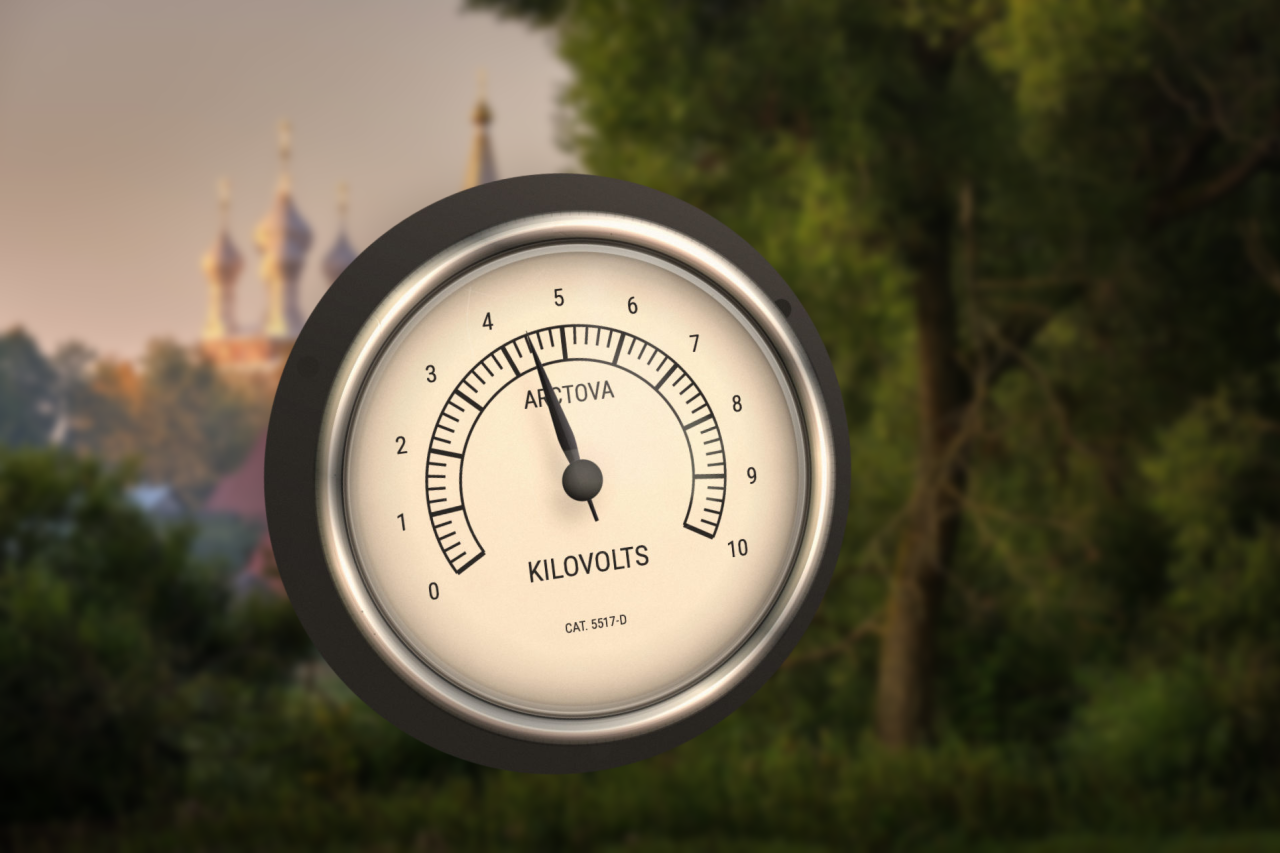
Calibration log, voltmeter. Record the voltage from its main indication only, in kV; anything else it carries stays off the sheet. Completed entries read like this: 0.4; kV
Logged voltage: 4.4; kV
